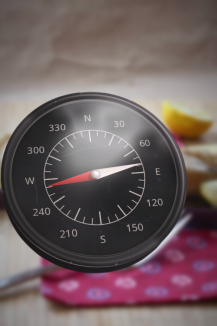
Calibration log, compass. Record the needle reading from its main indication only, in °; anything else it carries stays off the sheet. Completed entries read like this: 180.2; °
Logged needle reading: 260; °
